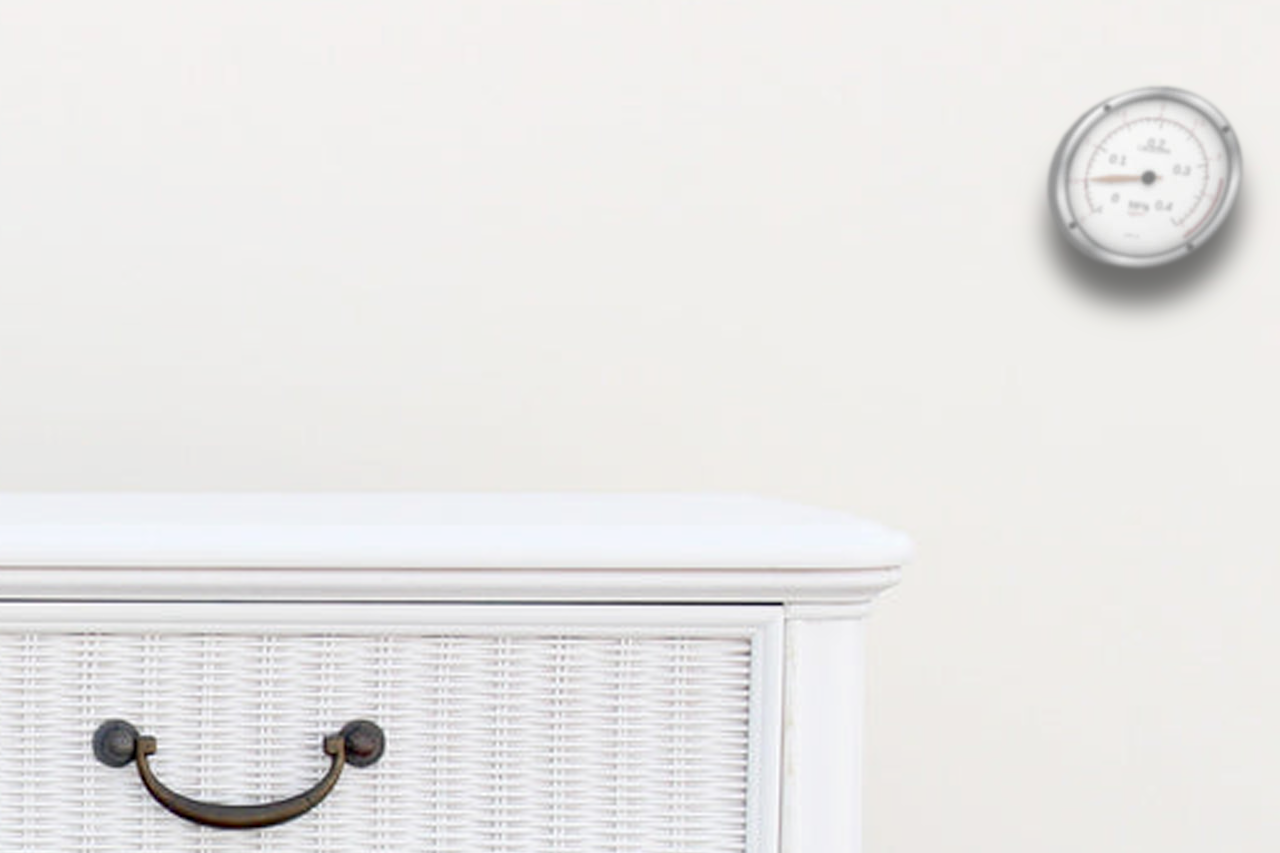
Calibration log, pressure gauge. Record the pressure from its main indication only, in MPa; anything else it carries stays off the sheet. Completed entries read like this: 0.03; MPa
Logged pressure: 0.05; MPa
